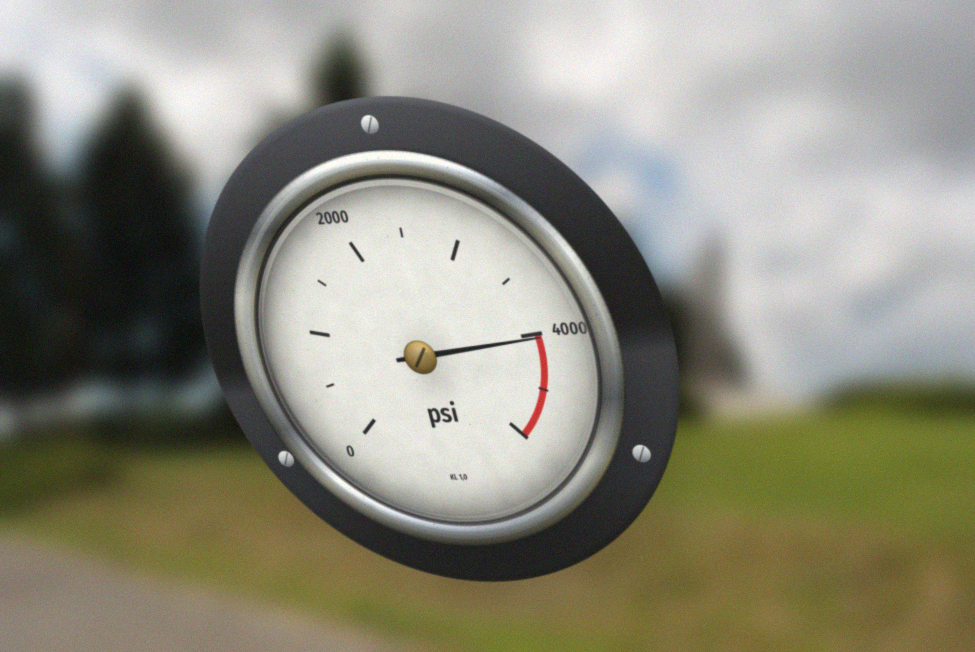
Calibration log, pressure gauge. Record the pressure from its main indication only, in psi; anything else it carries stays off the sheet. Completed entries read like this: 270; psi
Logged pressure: 4000; psi
